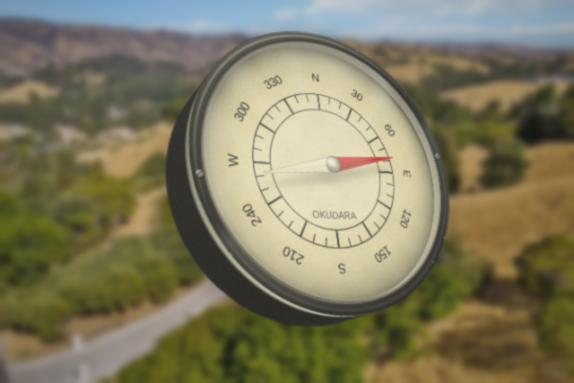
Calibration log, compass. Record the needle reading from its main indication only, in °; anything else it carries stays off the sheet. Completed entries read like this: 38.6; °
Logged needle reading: 80; °
